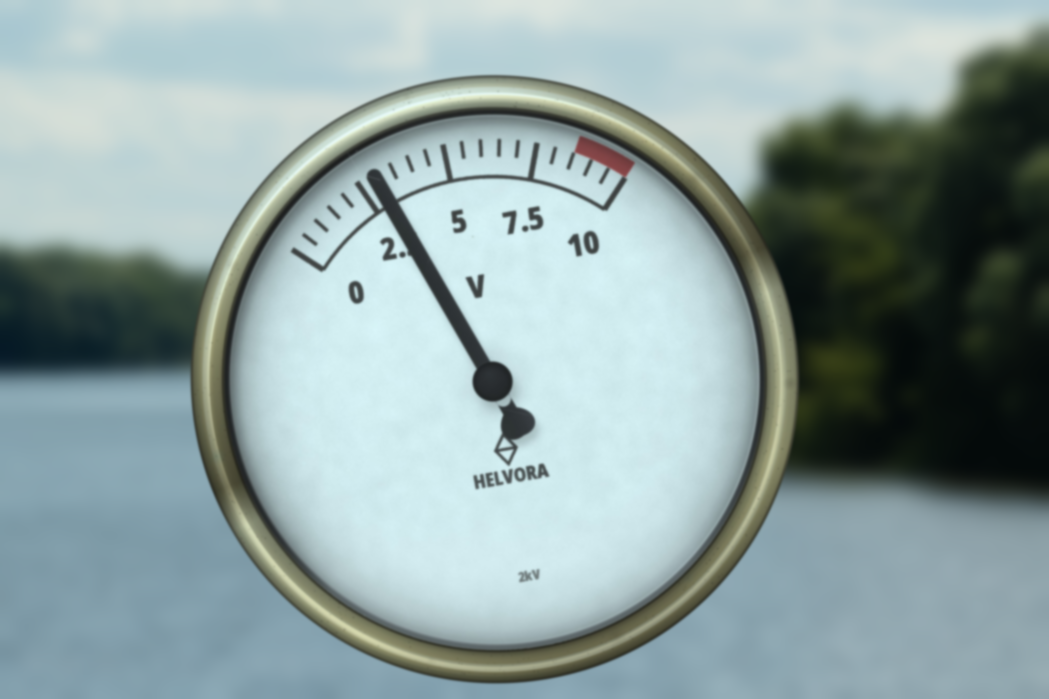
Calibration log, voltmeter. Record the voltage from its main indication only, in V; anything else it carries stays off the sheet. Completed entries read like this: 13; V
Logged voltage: 3; V
